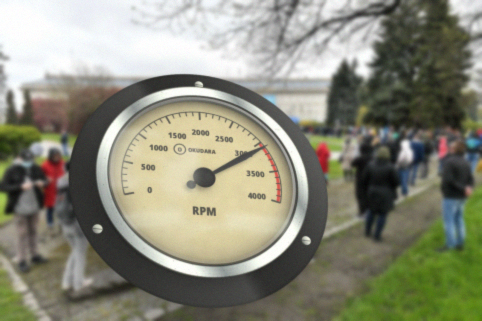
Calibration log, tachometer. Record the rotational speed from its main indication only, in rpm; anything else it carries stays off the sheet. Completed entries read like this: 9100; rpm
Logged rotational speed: 3100; rpm
